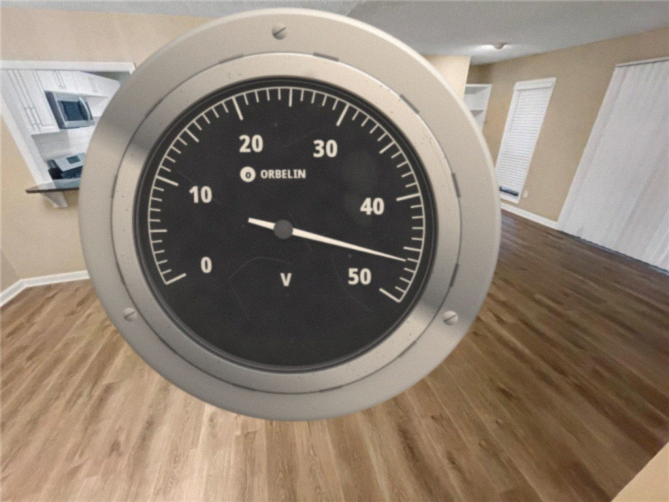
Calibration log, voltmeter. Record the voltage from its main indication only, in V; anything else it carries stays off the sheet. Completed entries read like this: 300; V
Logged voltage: 46; V
